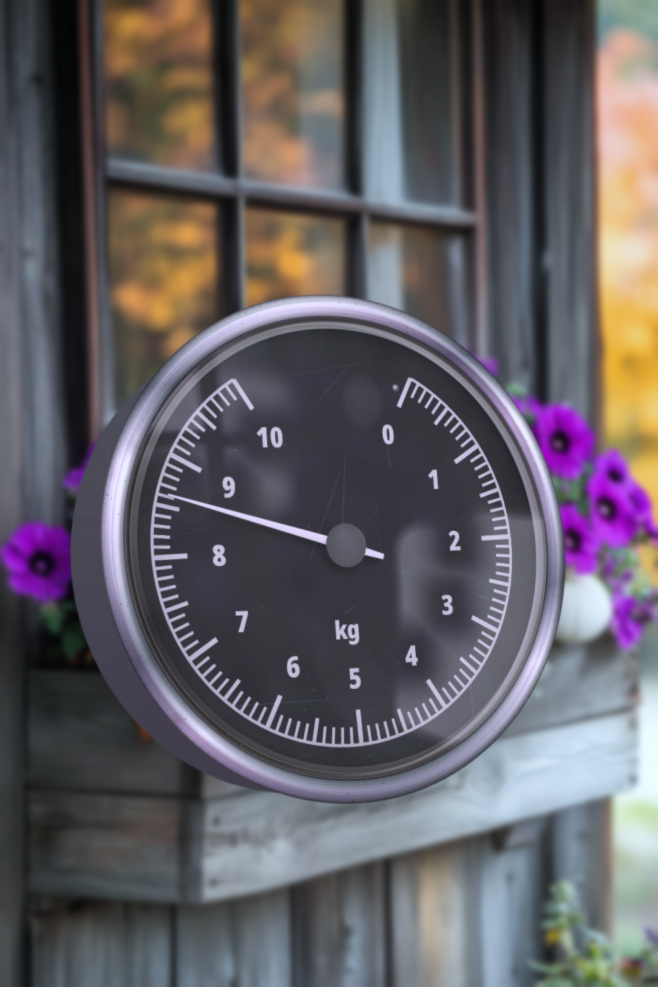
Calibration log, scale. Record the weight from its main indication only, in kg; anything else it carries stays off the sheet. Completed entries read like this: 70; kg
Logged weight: 8.6; kg
